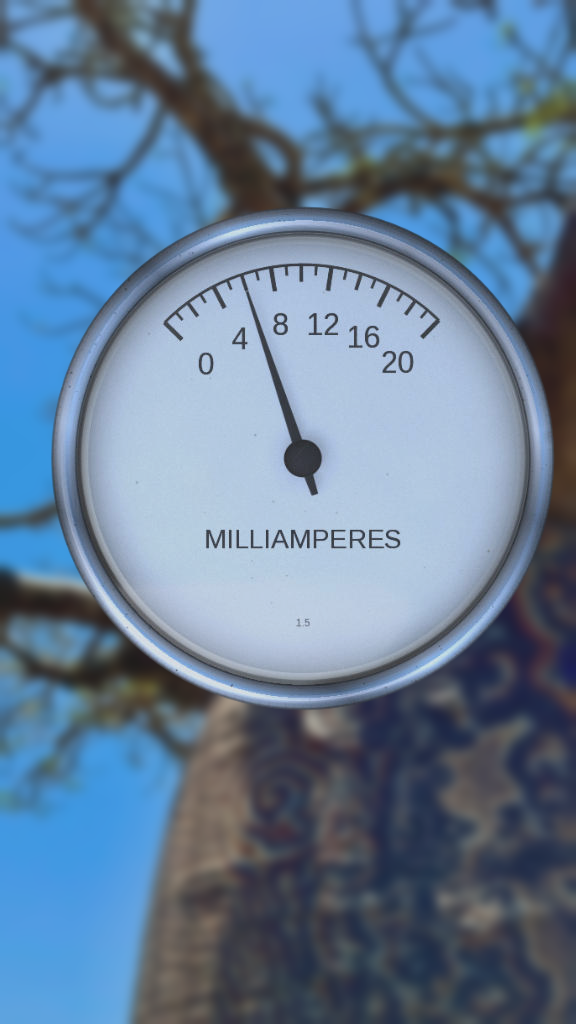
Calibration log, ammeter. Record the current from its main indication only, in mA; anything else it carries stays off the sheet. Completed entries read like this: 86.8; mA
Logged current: 6; mA
